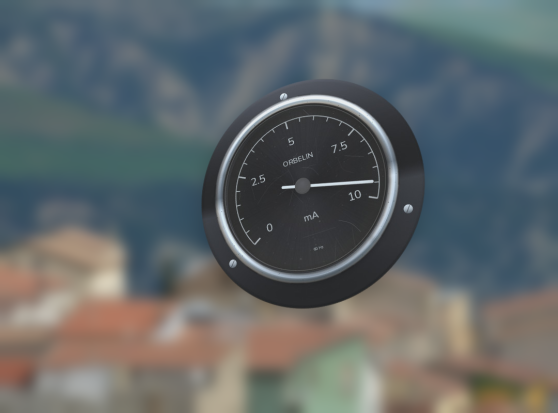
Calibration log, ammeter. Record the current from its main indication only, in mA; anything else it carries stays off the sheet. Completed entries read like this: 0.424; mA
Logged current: 9.5; mA
